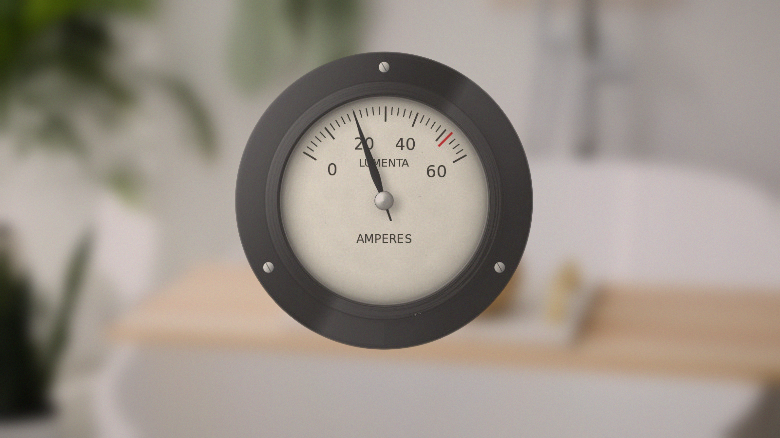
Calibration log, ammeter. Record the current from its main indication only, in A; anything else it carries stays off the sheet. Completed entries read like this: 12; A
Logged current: 20; A
